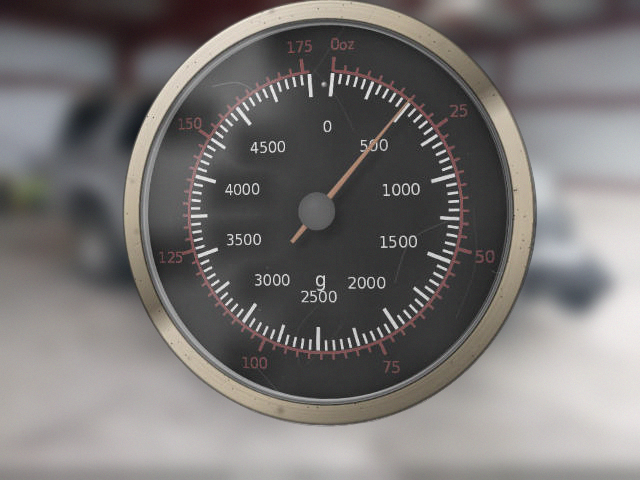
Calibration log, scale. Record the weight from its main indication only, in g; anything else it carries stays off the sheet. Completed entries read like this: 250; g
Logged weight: 500; g
